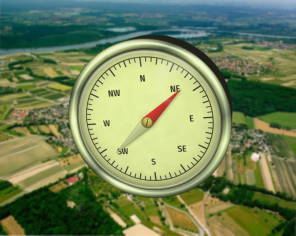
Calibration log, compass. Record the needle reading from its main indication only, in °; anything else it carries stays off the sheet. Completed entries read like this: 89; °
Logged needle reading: 50; °
